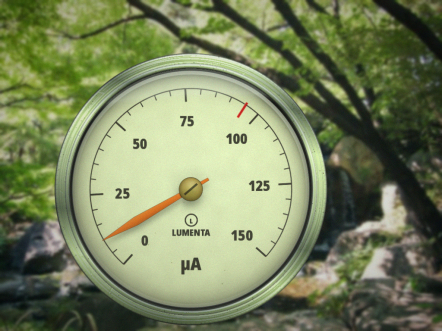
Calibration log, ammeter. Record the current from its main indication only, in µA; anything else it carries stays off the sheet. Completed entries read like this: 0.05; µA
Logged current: 10; µA
